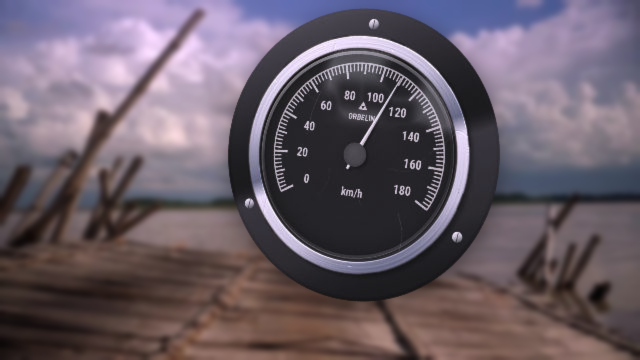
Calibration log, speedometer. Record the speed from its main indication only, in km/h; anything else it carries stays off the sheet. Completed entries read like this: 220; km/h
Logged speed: 110; km/h
